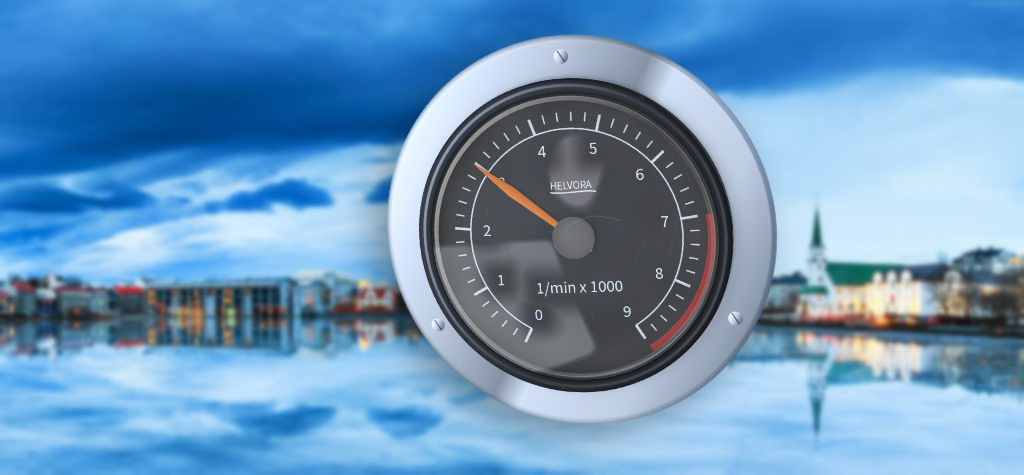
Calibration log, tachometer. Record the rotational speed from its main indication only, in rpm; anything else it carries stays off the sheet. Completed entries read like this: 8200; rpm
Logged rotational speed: 3000; rpm
